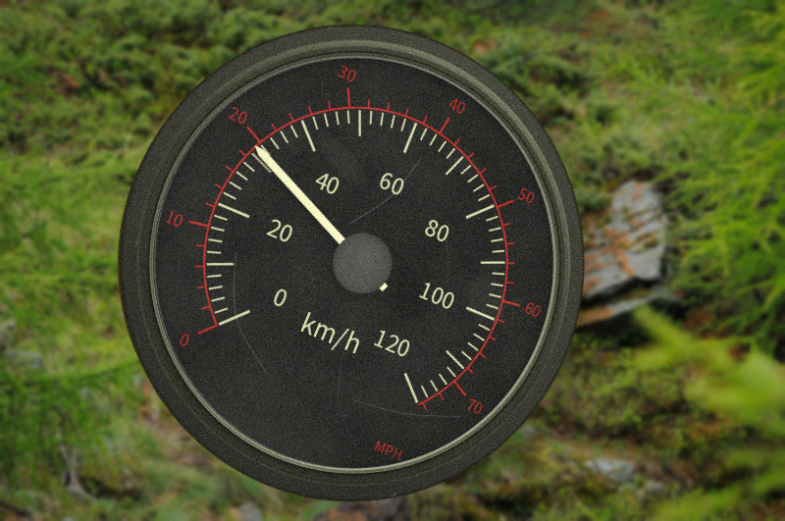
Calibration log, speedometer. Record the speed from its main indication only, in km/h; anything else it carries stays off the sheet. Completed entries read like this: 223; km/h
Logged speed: 31; km/h
